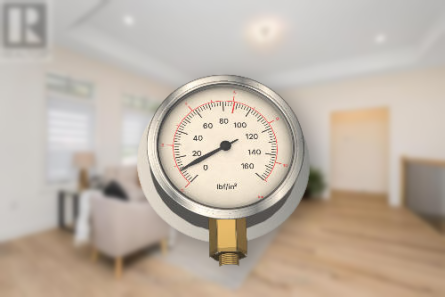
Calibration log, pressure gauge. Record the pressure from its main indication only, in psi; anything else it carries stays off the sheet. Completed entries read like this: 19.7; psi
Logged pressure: 10; psi
